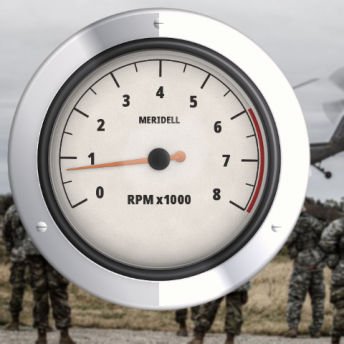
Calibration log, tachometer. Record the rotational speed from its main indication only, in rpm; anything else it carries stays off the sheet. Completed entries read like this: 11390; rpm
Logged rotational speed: 750; rpm
